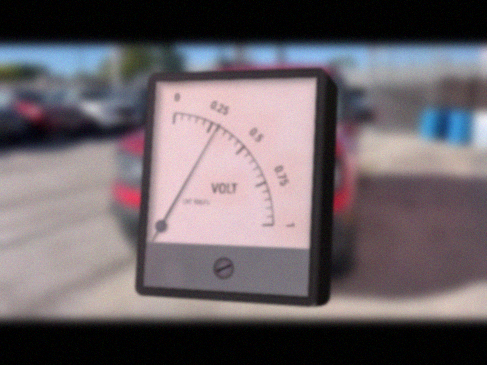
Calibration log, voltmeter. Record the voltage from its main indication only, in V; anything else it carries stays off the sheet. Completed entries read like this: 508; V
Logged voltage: 0.3; V
